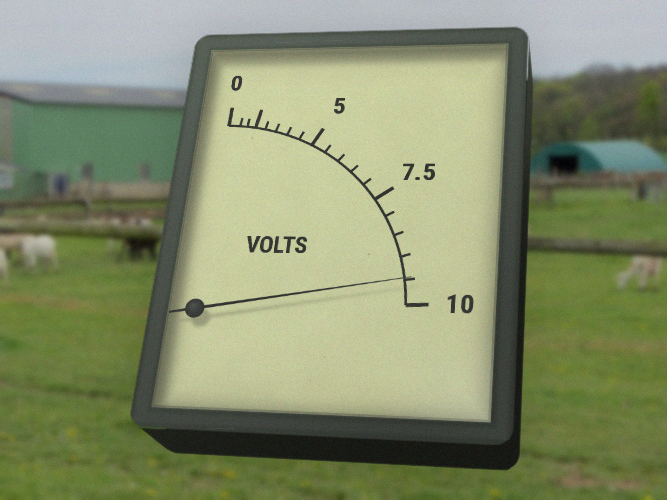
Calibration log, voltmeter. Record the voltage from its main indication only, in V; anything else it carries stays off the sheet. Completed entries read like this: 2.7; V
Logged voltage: 9.5; V
